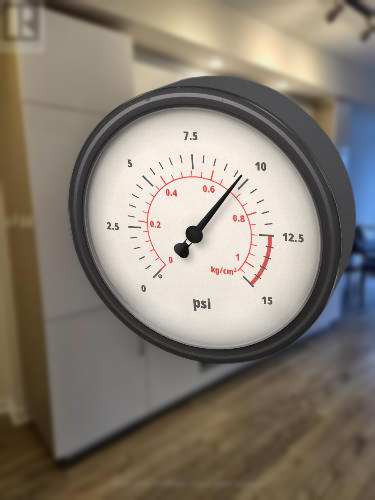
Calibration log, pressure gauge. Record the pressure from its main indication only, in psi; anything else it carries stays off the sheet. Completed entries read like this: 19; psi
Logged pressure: 9.75; psi
